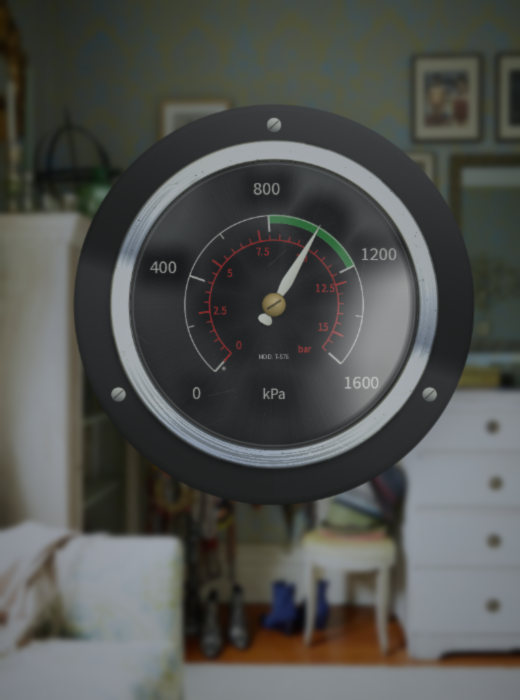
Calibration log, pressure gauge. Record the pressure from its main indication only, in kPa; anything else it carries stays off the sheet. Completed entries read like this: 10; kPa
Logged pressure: 1000; kPa
